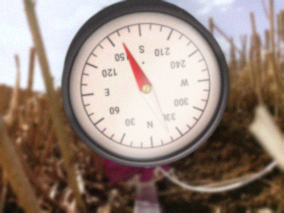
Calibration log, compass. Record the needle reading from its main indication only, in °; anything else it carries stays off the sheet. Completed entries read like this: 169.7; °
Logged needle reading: 160; °
